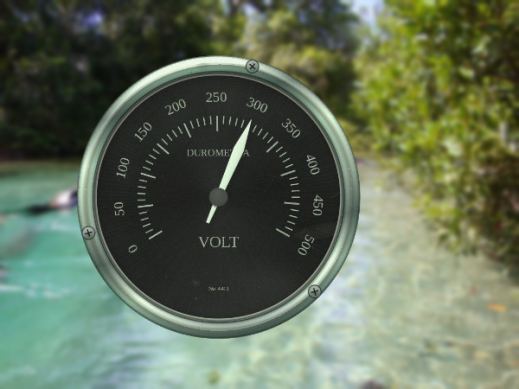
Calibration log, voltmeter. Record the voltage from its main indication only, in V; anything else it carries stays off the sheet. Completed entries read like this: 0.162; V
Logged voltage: 300; V
